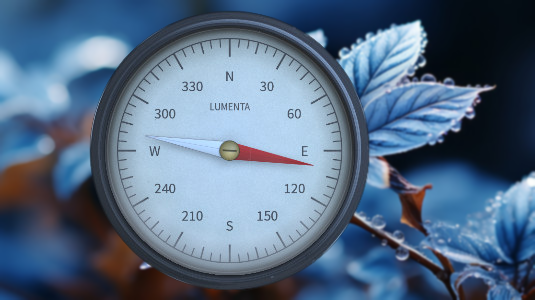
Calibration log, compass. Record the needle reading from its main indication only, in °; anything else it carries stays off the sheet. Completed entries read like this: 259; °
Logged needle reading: 100; °
